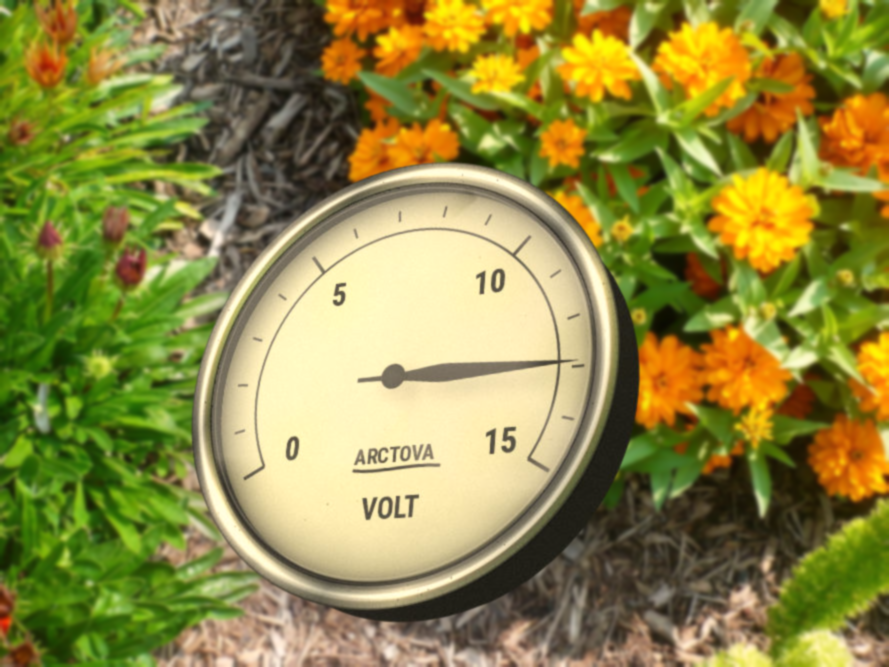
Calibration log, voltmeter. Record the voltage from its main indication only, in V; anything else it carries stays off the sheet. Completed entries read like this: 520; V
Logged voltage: 13; V
